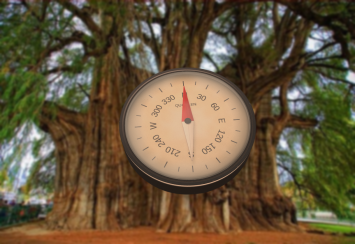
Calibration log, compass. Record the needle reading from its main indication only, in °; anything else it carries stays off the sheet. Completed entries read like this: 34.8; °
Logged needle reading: 0; °
